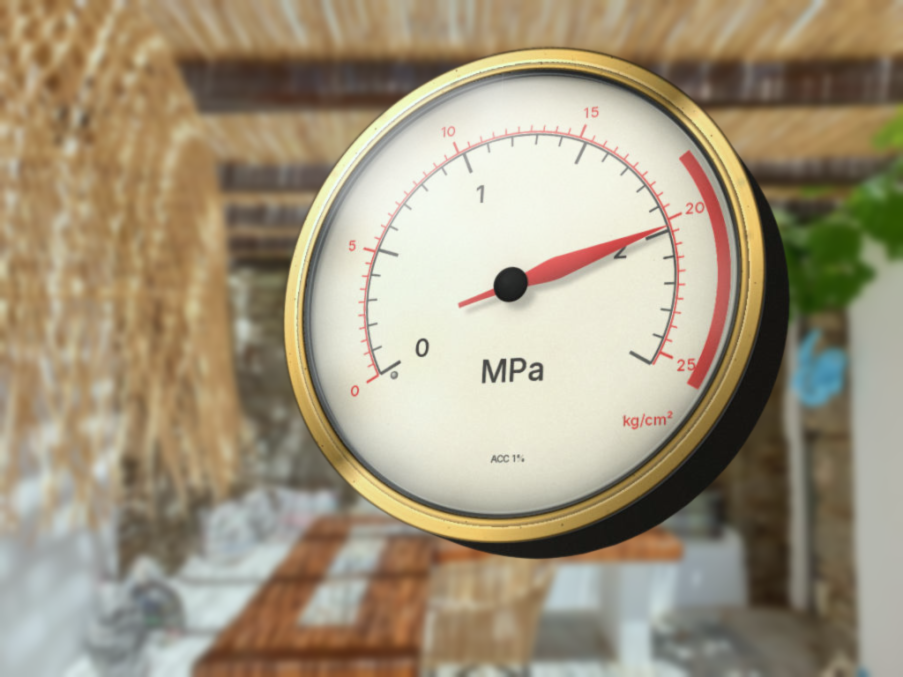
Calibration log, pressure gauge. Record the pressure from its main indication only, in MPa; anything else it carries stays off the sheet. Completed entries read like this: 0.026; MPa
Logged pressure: 2; MPa
